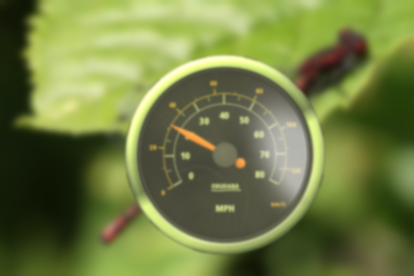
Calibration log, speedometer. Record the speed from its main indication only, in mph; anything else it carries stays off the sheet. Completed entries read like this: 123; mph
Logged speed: 20; mph
